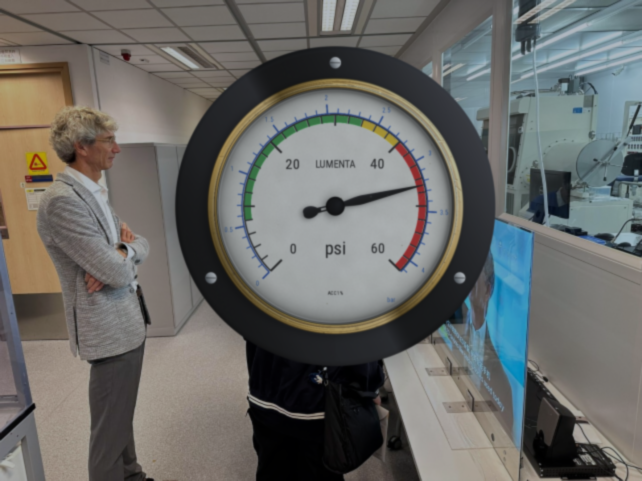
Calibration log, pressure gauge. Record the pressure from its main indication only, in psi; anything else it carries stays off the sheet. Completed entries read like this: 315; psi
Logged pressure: 47; psi
